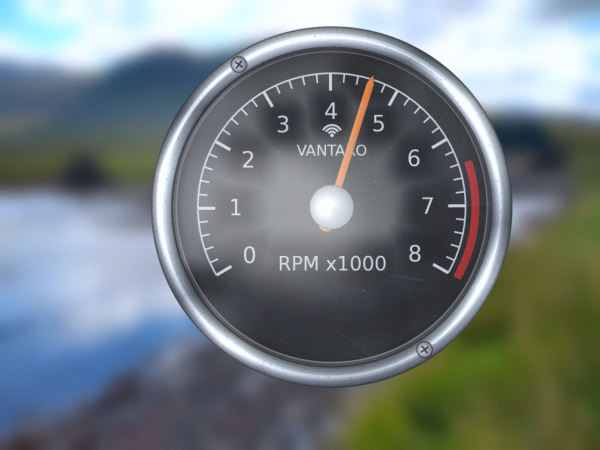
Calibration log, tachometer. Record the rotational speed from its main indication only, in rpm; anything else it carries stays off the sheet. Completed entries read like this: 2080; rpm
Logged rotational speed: 4600; rpm
